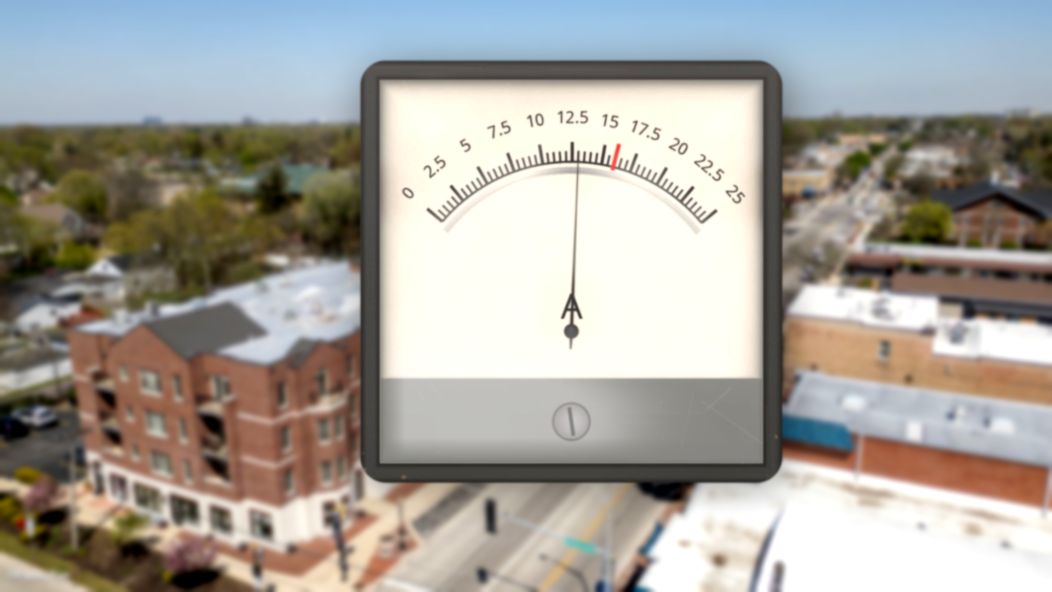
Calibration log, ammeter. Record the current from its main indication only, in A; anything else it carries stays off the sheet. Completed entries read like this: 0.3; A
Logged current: 13; A
